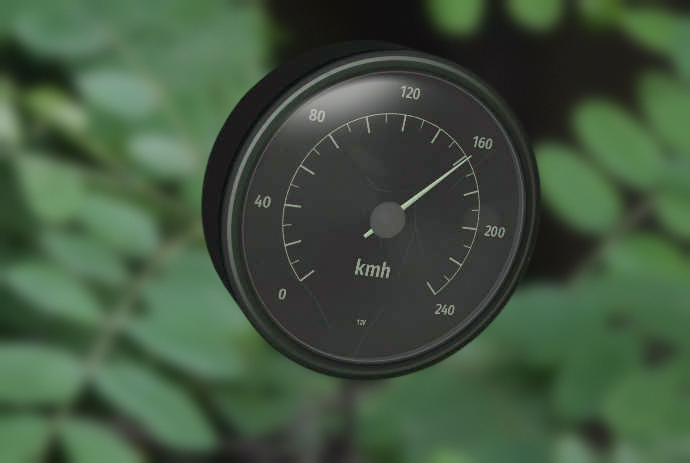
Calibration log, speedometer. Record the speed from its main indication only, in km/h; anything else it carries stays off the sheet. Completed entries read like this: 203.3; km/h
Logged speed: 160; km/h
